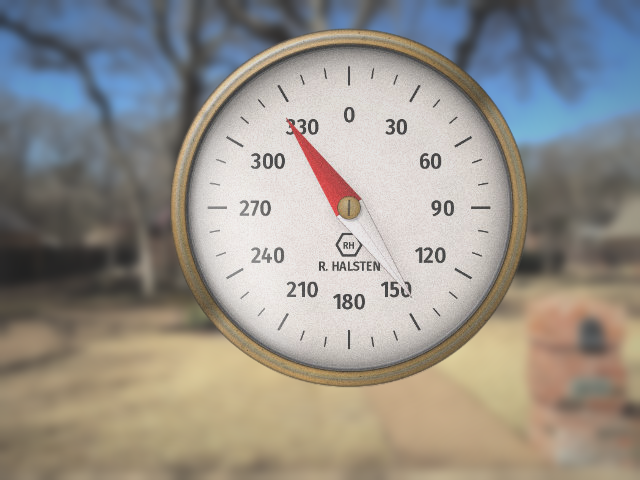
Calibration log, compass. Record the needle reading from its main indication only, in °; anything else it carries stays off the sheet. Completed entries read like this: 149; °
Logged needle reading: 325; °
